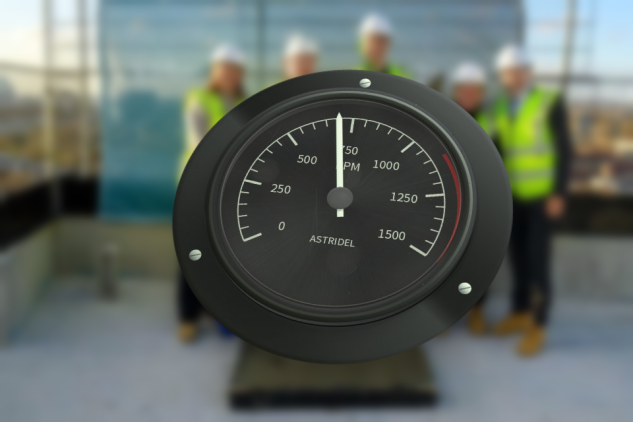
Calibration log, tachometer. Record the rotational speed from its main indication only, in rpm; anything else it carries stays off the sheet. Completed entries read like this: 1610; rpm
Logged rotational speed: 700; rpm
